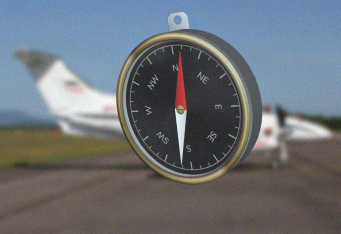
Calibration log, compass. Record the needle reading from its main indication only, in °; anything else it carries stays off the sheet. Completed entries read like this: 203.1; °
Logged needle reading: 10; °
